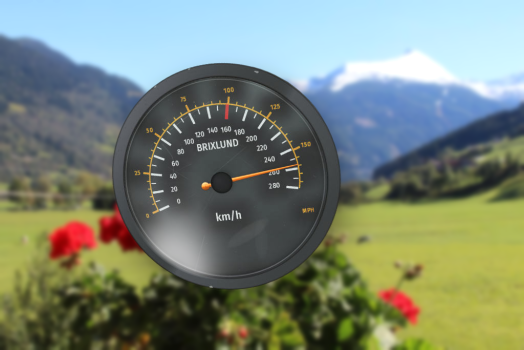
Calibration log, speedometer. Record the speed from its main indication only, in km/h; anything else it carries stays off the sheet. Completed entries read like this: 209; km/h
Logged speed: 255; km/h
